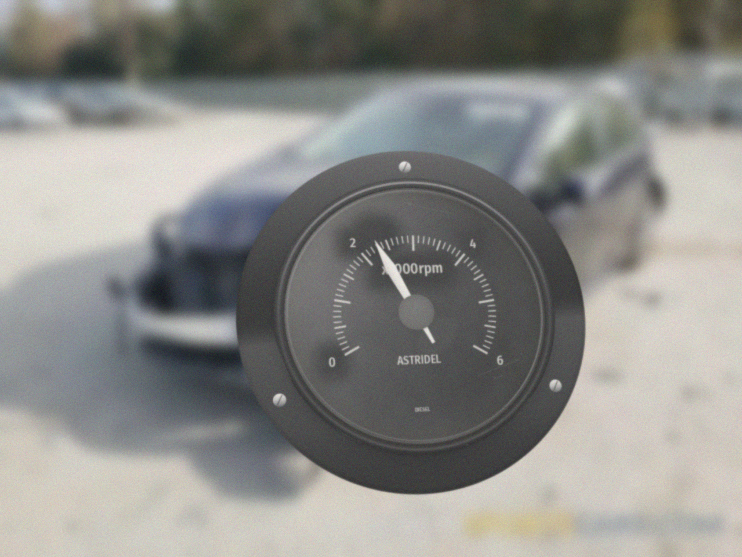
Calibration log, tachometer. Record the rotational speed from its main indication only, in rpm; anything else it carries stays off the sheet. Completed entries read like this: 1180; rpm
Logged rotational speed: 2300; rpm
